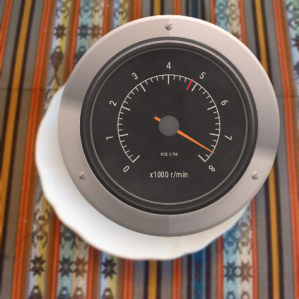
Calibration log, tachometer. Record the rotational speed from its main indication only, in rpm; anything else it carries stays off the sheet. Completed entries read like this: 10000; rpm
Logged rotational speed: 7600; rpm
